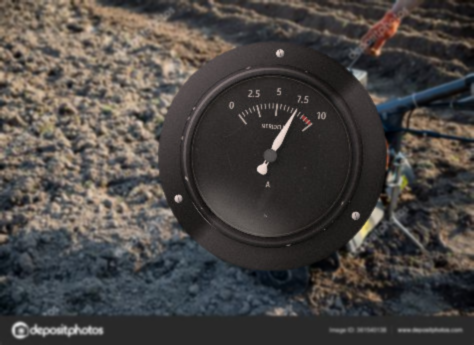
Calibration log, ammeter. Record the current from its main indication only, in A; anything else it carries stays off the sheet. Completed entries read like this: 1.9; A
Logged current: 7.5; A
